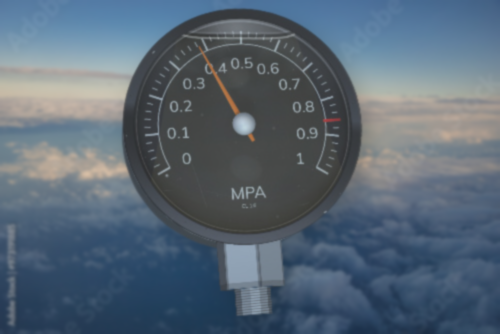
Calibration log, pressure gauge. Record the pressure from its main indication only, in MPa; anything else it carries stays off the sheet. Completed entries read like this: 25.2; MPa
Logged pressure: 0.38; MPa
